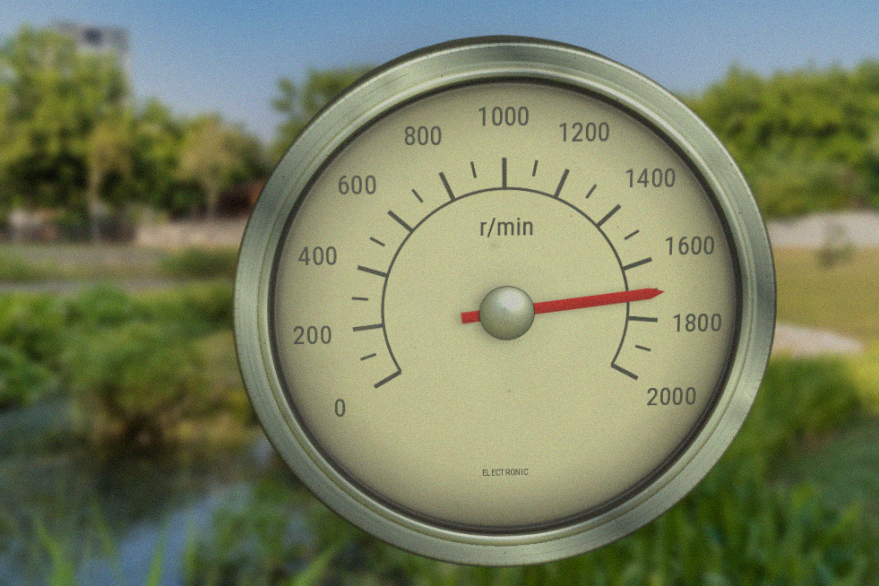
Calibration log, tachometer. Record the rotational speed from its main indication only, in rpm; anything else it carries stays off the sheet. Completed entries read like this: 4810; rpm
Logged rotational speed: 1700; rpm
